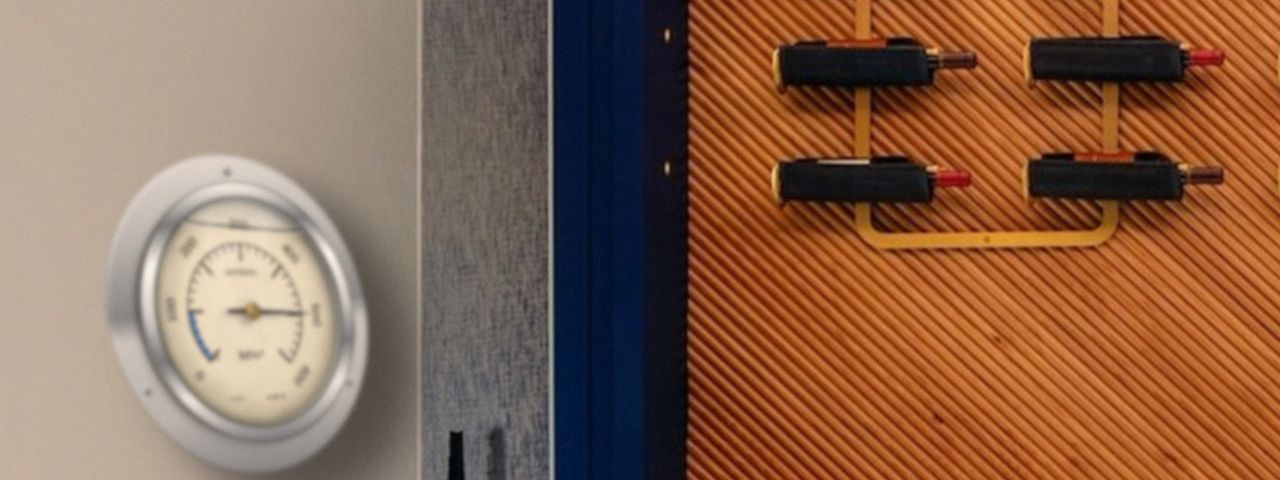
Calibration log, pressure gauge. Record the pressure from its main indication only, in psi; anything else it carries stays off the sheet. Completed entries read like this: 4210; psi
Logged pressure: 500; psi
